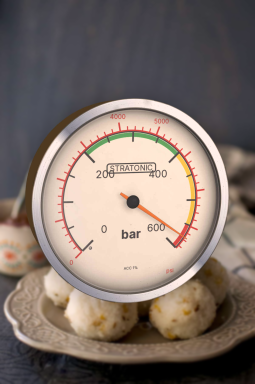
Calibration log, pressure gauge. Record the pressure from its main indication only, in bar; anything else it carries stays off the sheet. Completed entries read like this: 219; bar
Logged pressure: 575; bar
